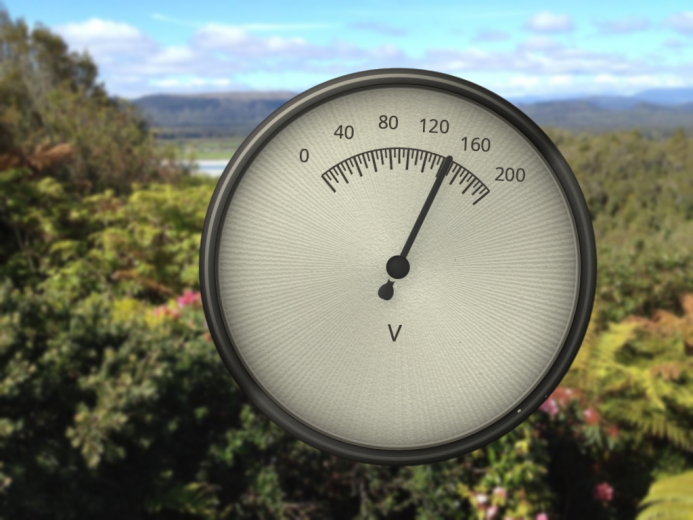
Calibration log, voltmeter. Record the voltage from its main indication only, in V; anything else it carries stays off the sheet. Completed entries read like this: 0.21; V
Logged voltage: 145; V
